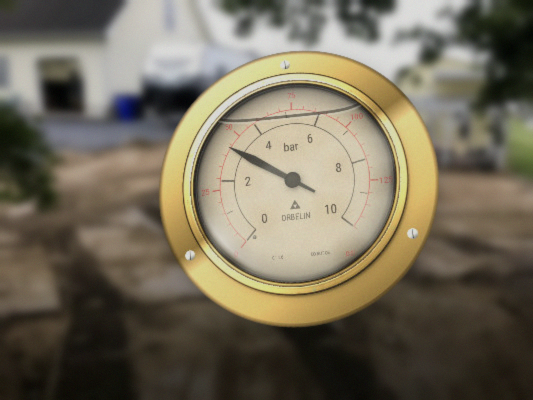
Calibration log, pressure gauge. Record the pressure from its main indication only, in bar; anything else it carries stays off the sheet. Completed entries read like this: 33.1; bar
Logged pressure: 3; bar
